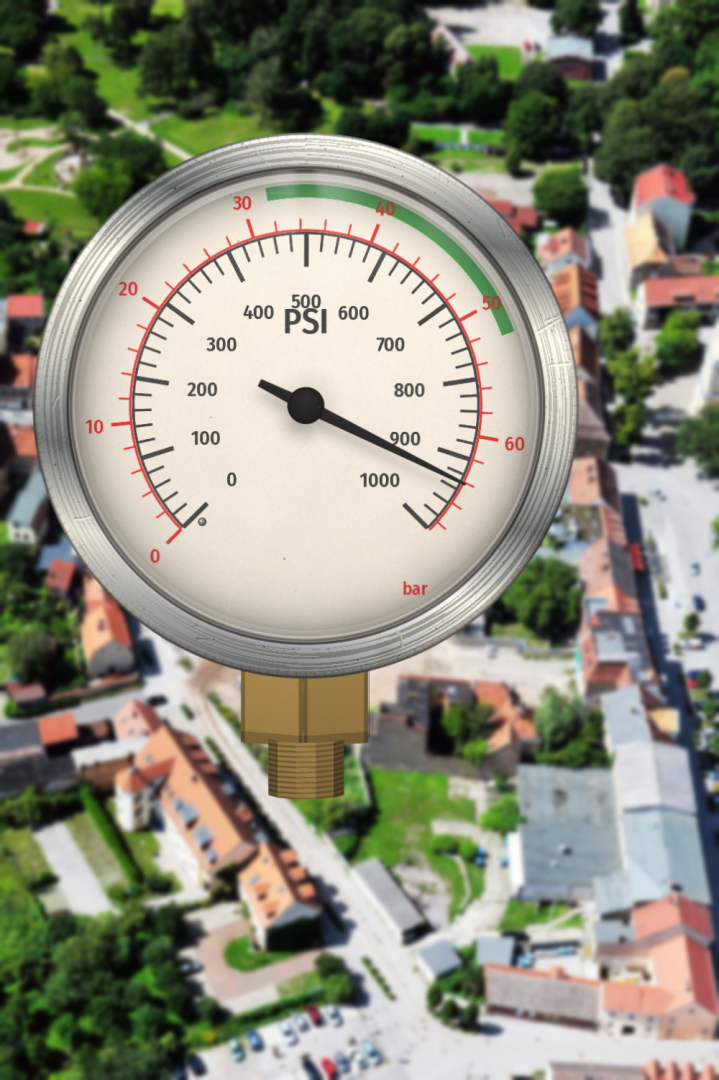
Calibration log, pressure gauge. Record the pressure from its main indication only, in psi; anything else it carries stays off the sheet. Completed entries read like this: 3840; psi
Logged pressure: 930; psi
